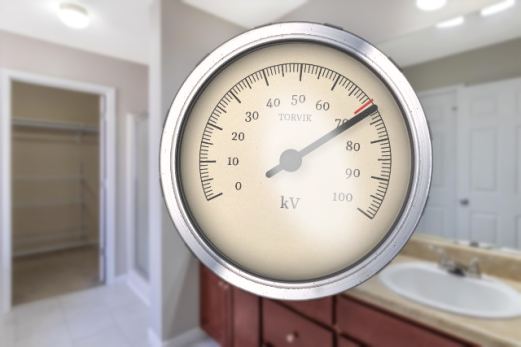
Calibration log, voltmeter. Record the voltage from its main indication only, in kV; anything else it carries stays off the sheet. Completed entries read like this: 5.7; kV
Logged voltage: 72; kV
